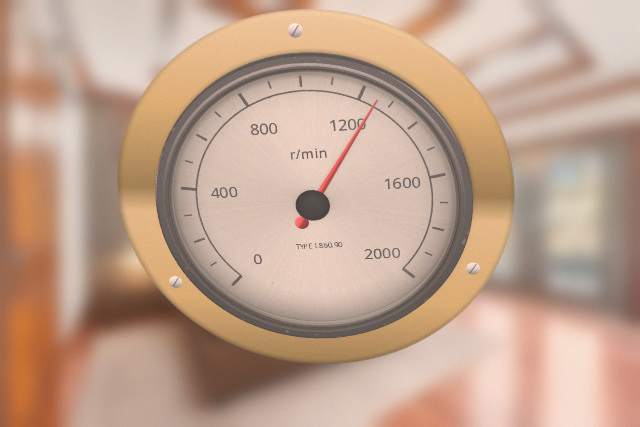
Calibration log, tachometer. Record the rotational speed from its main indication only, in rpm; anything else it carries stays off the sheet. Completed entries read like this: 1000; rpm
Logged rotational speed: 1250; rpm
